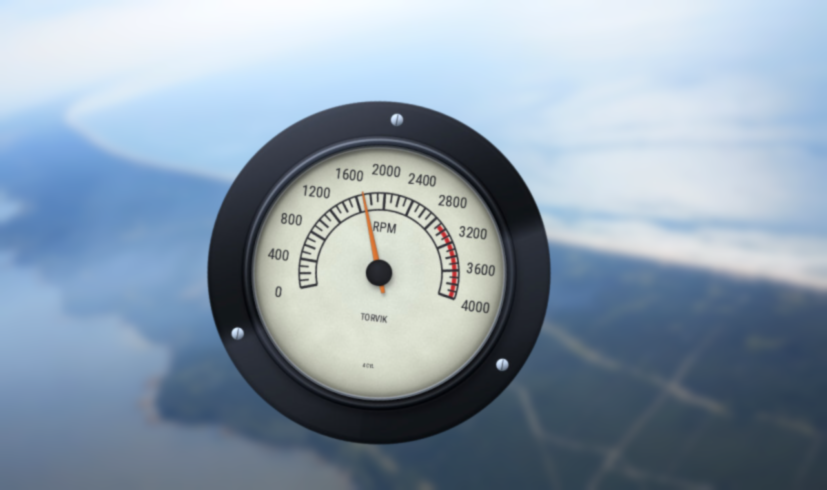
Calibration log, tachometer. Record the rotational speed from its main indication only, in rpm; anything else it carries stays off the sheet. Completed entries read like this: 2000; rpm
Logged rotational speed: 1700; rpm
